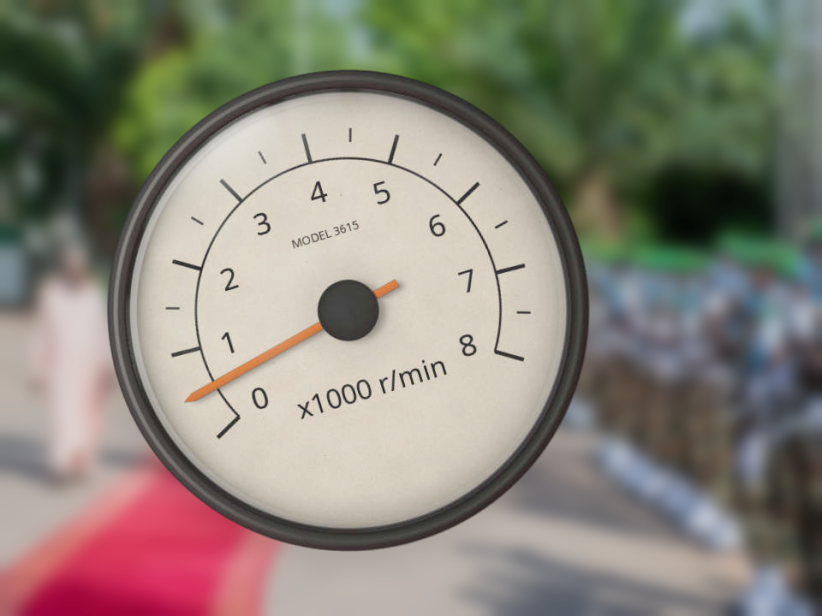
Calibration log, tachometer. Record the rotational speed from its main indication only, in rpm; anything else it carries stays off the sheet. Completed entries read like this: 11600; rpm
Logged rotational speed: 500; rpm
